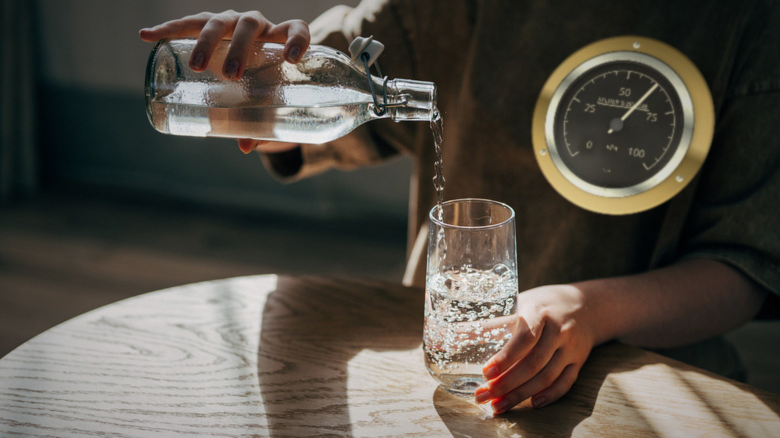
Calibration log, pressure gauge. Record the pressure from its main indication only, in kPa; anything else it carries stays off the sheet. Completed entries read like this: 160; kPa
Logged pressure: 62.5; kPa
